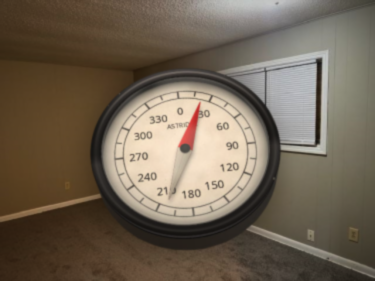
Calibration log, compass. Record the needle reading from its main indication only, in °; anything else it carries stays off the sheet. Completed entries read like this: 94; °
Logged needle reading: 22.5; °
